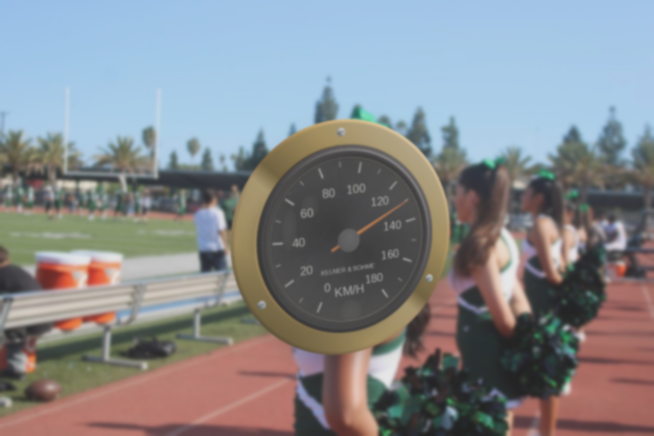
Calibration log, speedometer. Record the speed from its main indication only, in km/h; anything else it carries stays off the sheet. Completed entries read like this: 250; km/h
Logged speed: 130; km/h
